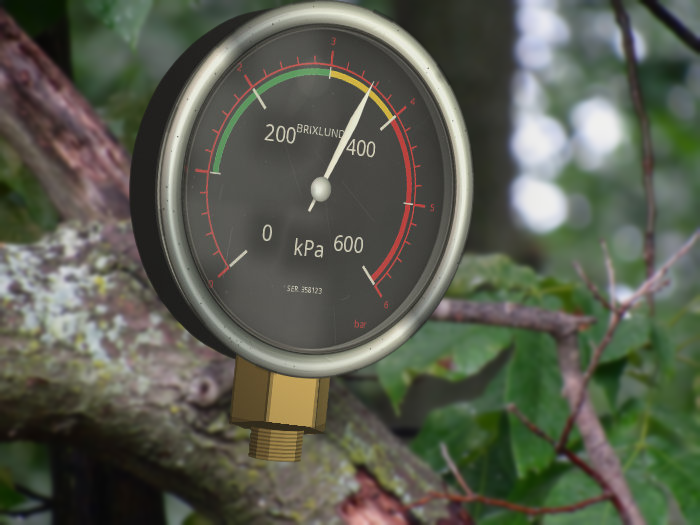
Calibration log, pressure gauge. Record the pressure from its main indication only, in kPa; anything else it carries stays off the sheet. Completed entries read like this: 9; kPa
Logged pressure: 350; kPa
